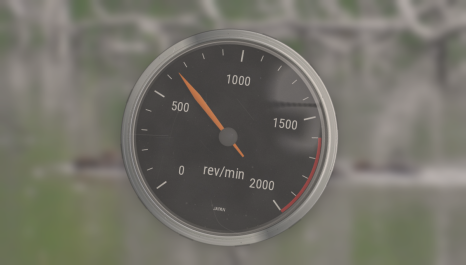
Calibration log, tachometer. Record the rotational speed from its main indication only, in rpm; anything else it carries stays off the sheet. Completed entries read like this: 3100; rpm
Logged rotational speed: 650; rpm
